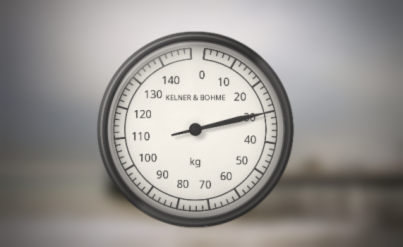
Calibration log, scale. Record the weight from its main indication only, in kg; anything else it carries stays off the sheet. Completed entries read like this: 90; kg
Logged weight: 30; kg
